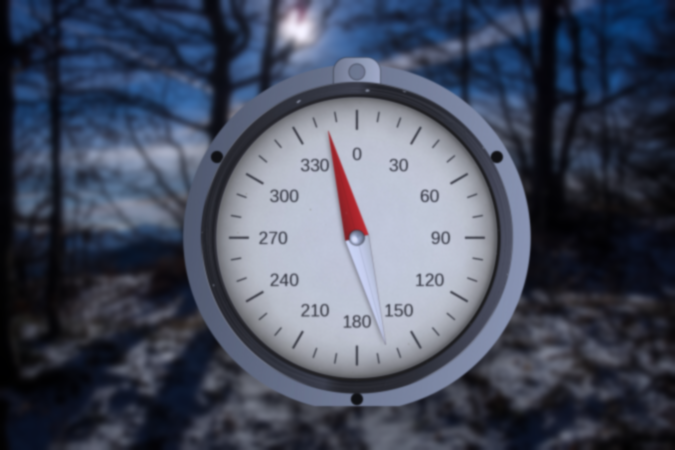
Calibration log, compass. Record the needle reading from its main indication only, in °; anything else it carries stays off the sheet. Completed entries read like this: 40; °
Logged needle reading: 345; °
